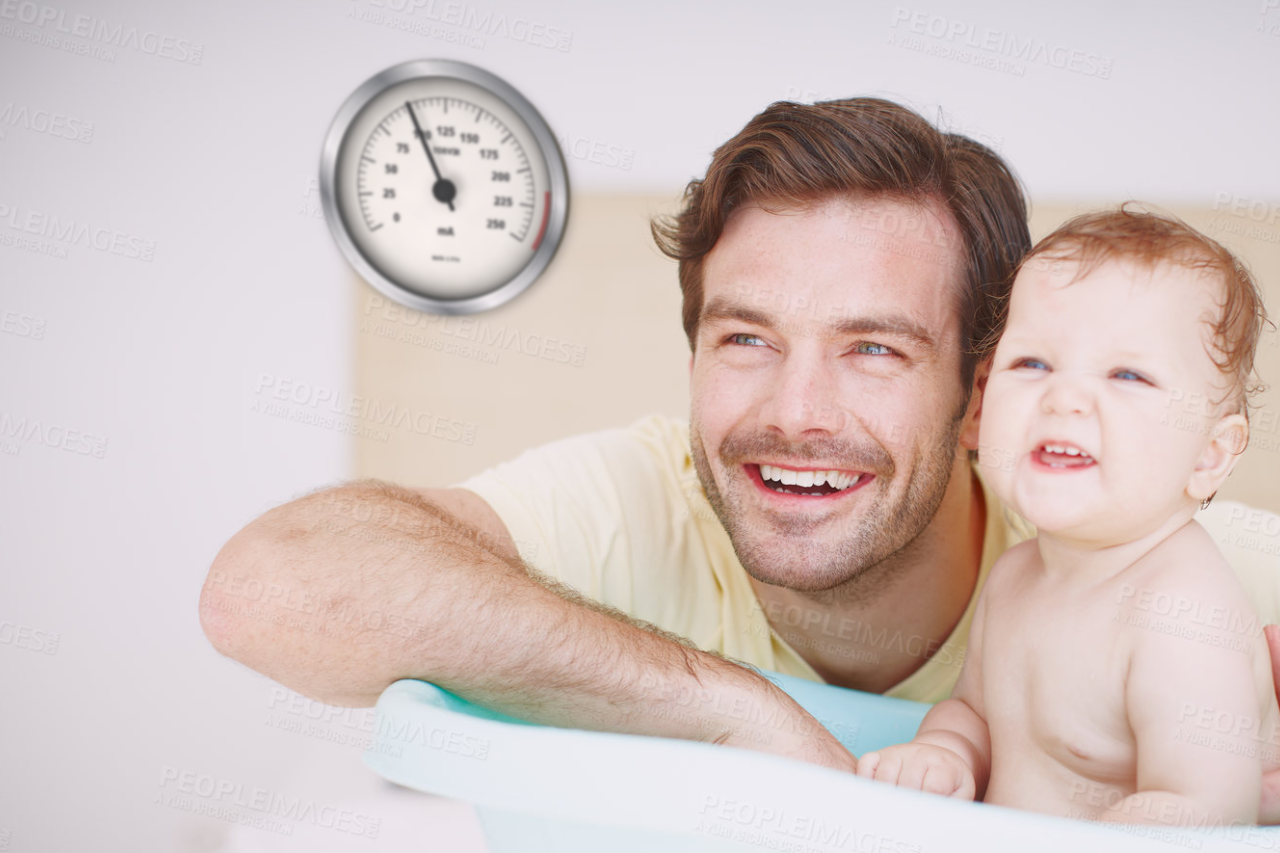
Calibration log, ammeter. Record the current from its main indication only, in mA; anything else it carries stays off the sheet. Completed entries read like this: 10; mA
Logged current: 100; mA
